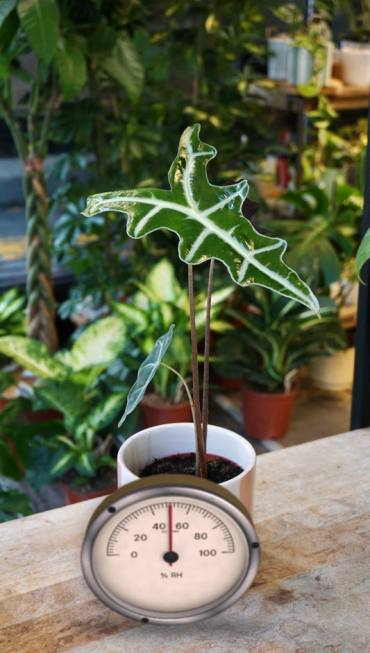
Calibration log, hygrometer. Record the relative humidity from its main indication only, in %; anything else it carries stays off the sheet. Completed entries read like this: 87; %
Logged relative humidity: 50; %
